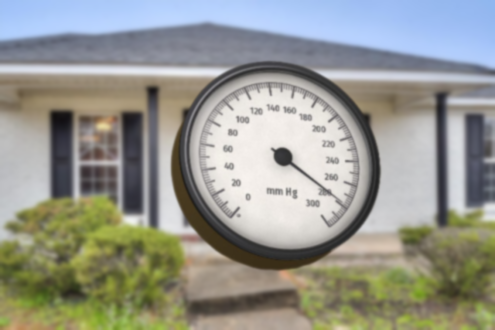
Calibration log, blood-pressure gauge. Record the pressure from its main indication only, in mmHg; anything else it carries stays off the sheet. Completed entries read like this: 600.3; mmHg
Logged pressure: 280; mmHg
